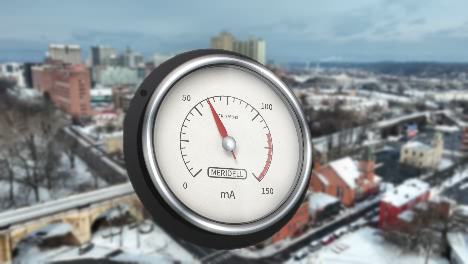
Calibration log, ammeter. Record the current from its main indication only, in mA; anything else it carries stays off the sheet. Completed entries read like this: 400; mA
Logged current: 60; mA
